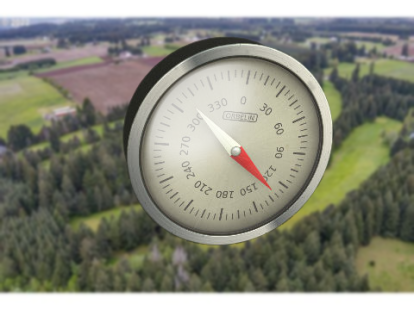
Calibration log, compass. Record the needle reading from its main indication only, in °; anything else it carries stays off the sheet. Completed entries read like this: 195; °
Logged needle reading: 130; °
